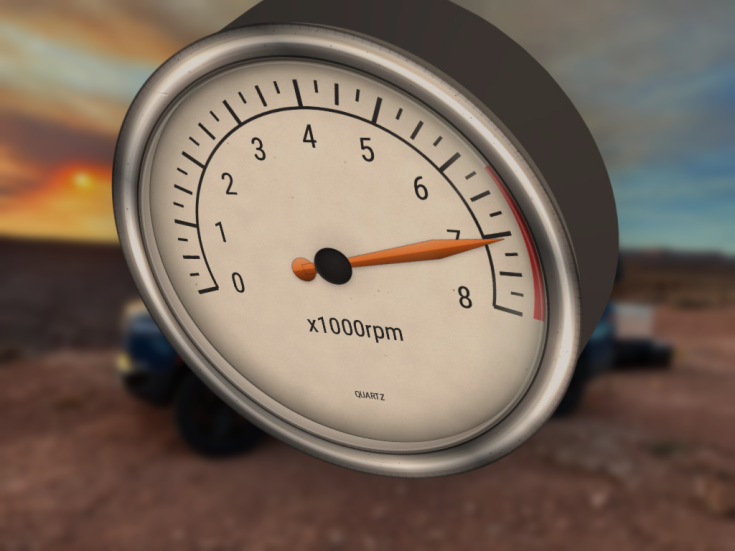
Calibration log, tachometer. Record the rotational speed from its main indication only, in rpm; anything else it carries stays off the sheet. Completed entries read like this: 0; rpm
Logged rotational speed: 7000; rpm
